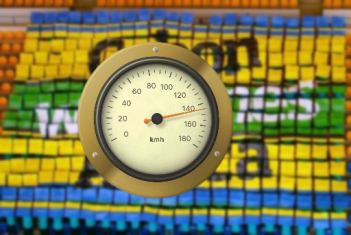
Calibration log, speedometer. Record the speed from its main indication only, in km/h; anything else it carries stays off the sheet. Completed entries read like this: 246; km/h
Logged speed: 145; km/h
